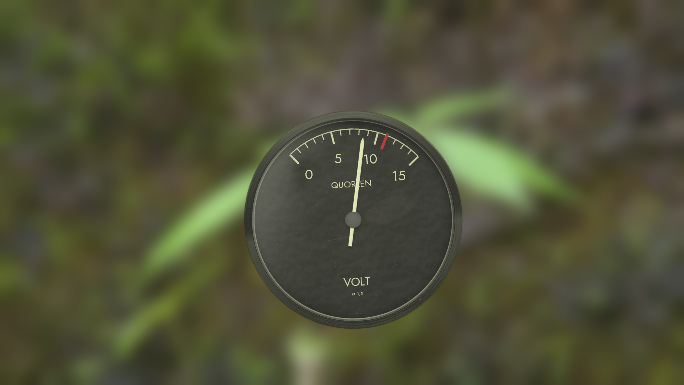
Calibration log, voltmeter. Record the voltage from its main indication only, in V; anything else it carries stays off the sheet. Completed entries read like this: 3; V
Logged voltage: 8.5; V
